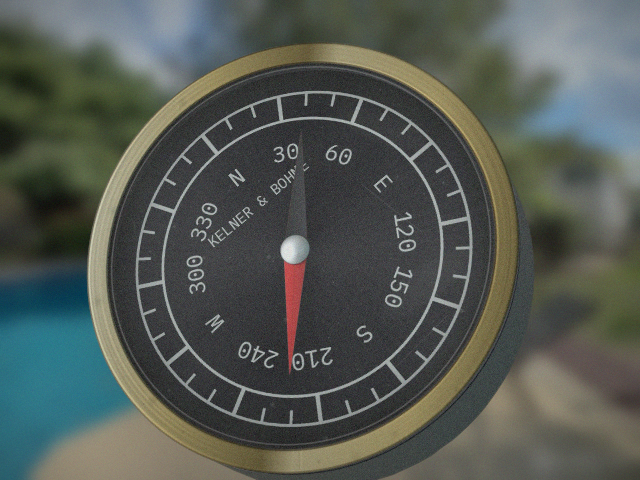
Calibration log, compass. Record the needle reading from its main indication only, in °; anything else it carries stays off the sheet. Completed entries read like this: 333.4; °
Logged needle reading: 220; °
